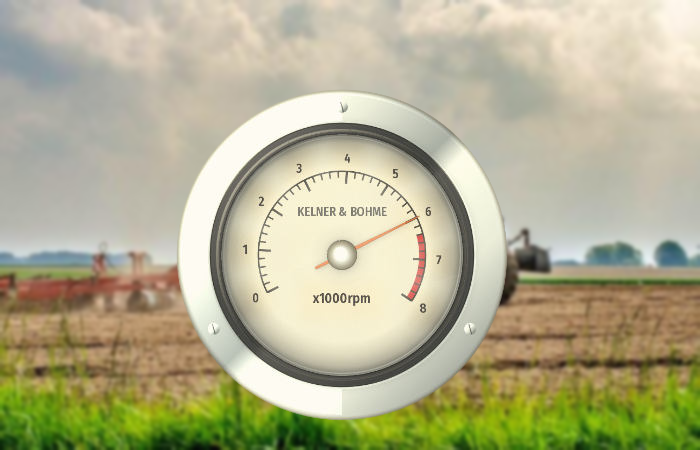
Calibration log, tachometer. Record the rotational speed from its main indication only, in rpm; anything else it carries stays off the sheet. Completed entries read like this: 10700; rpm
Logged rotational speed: 6000; rpm
